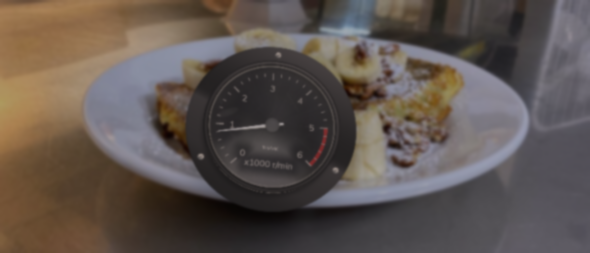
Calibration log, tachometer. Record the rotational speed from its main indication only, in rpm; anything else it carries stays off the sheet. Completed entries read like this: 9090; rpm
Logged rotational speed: 800; rpm
